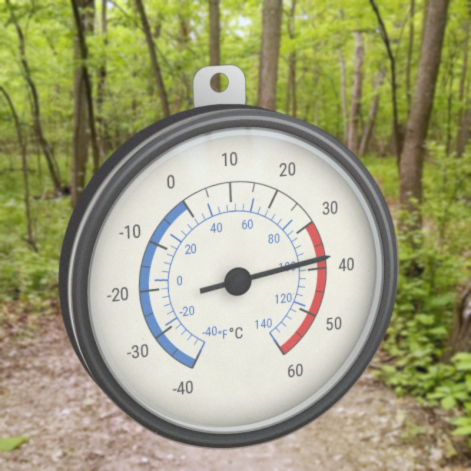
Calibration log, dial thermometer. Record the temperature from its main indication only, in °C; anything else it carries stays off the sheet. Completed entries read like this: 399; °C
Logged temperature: 37.5; °C
